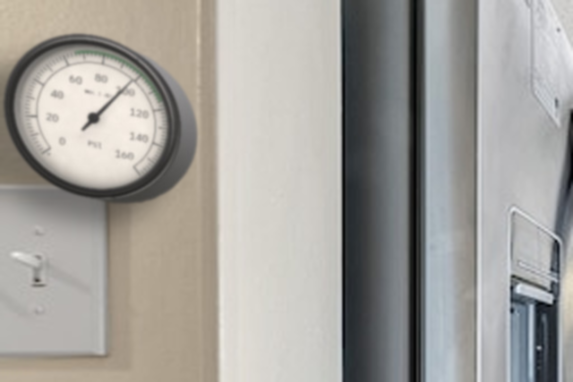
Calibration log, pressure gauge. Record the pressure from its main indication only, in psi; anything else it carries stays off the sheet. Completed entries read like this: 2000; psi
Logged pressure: 100; psi
